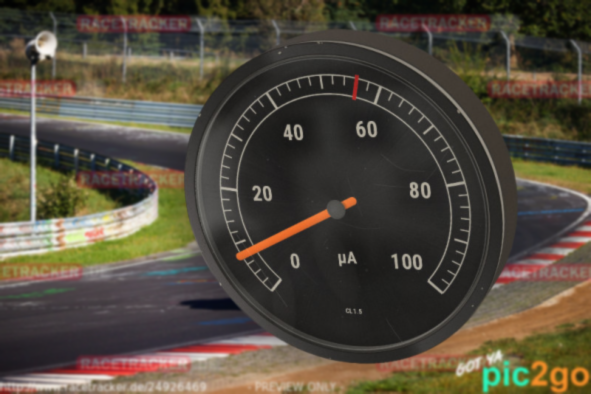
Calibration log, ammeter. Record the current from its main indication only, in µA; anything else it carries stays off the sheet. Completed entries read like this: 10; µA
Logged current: 8; µA
